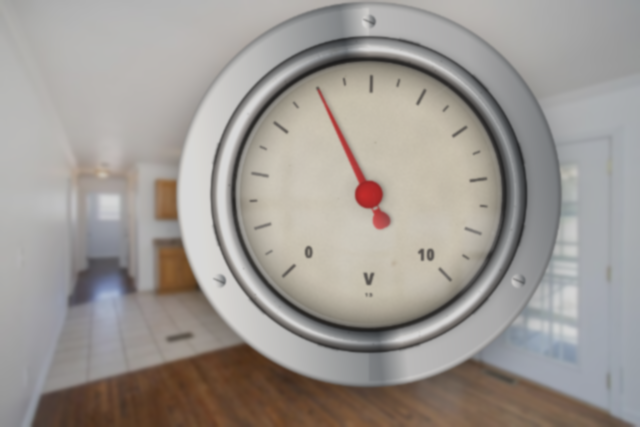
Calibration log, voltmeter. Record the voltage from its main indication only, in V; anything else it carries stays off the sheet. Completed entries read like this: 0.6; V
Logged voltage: 4; V
